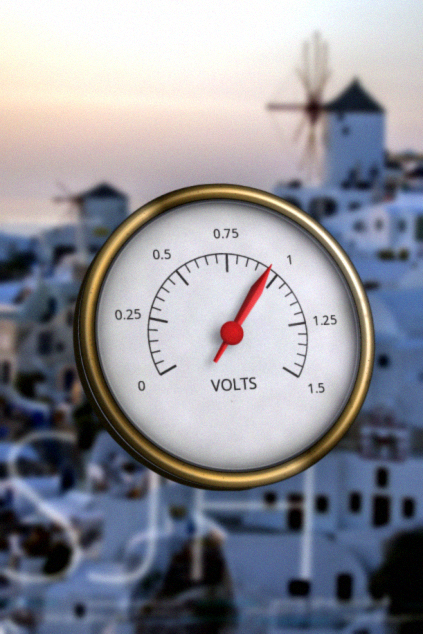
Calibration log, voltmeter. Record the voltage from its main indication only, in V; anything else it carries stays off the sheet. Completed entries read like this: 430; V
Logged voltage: 0.95; V
